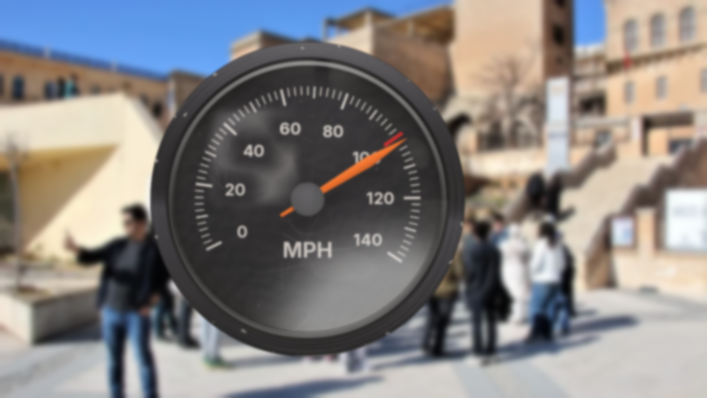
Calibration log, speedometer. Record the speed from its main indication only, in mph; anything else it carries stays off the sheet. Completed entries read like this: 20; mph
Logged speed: 102; mph
